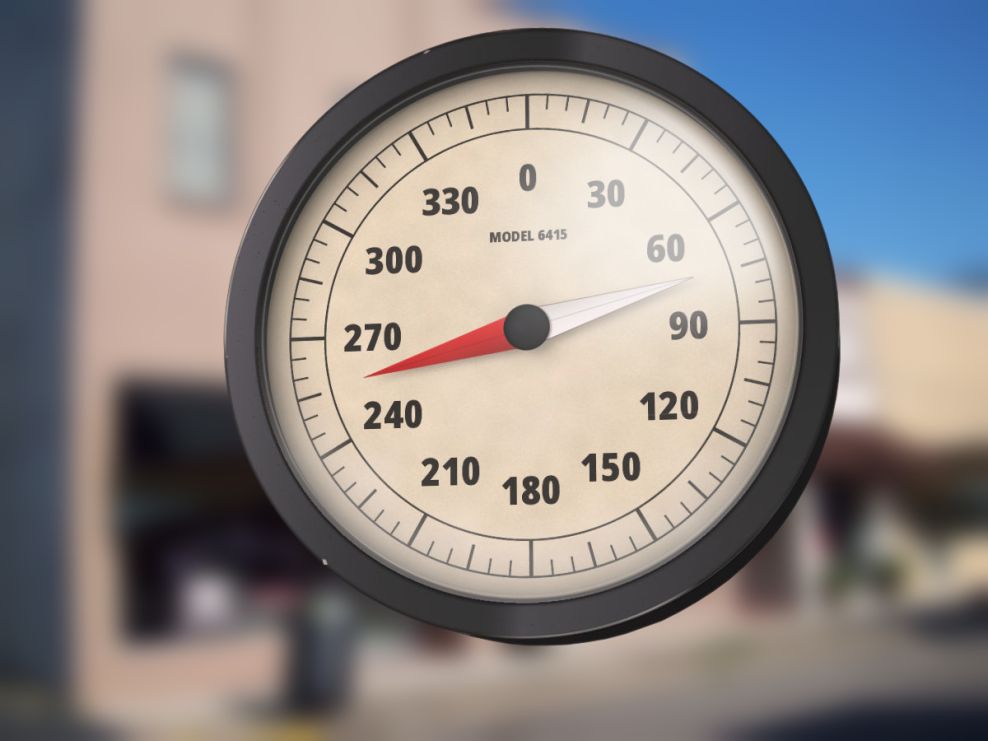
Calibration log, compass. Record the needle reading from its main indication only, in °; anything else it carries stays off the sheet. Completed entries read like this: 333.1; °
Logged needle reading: 255; °
